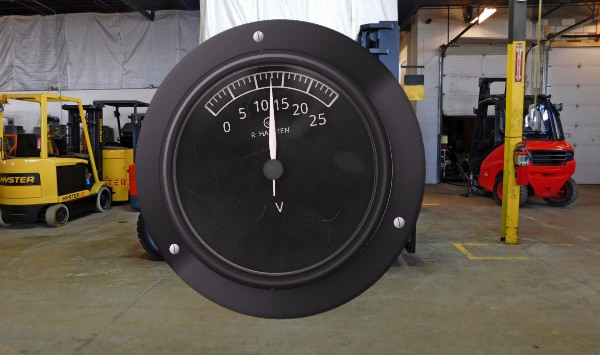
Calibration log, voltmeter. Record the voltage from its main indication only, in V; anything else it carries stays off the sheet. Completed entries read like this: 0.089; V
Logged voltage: 13; V
